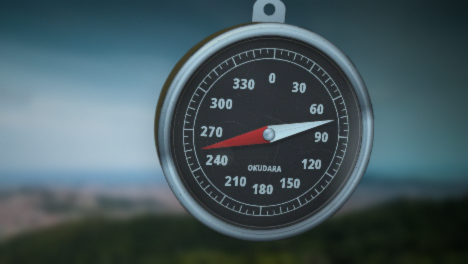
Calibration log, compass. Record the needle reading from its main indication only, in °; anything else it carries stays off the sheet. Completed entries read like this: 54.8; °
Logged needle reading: 255; °
